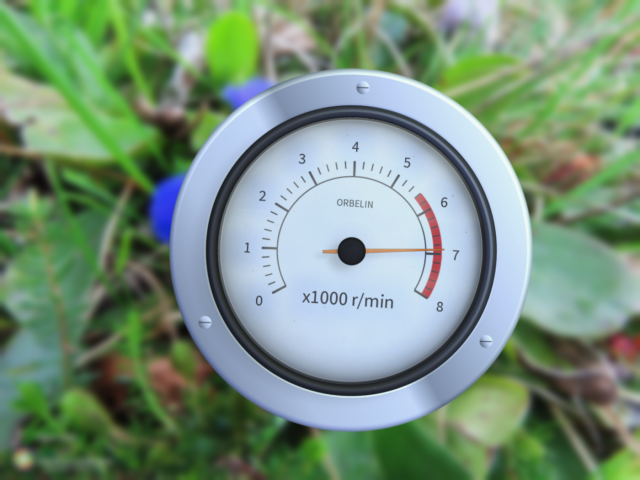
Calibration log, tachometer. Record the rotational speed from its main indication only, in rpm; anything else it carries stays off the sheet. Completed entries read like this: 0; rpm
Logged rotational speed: 6900; rpm
